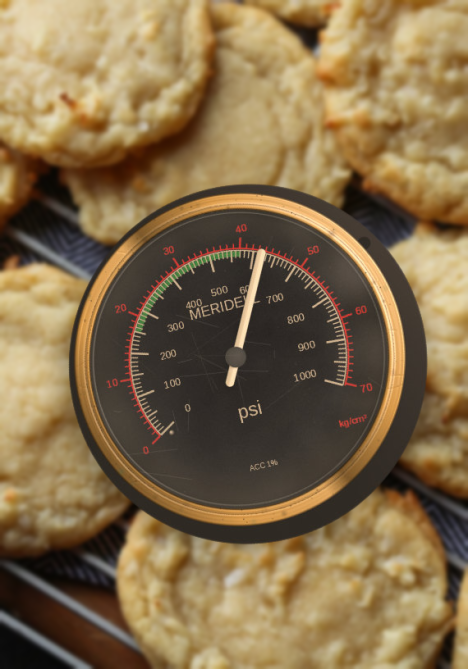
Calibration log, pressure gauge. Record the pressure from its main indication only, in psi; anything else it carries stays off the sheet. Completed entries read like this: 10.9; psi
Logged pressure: 620; psi
